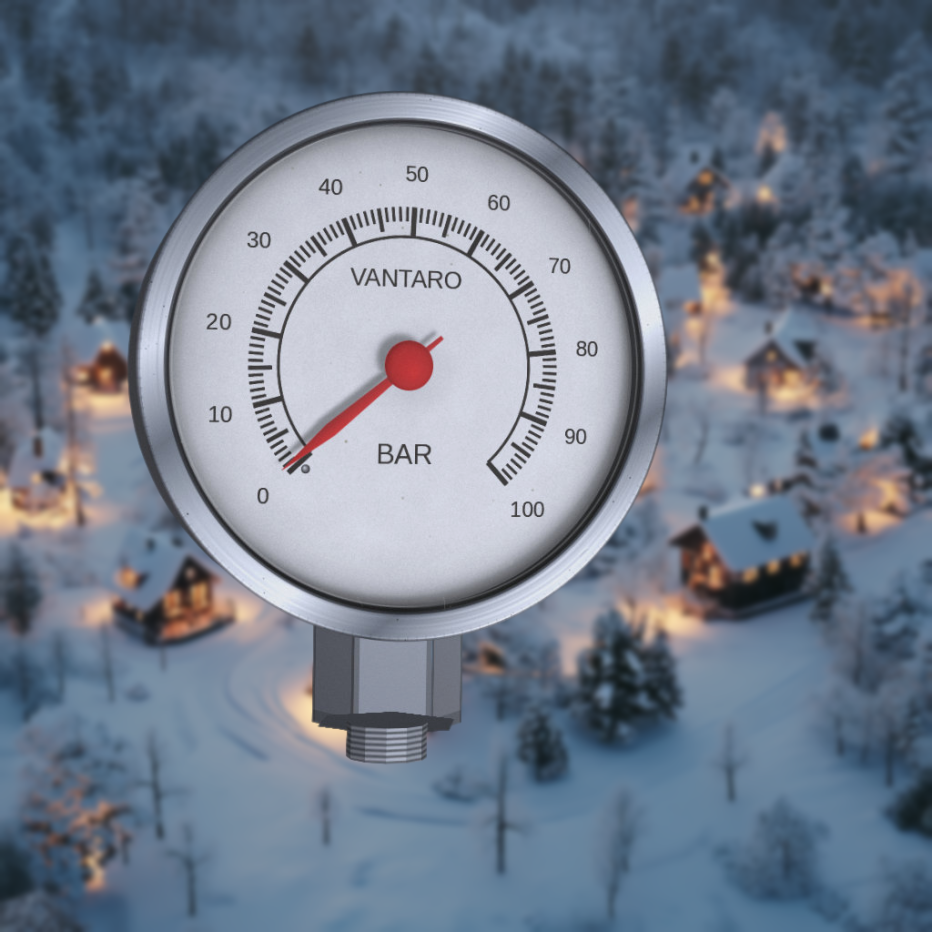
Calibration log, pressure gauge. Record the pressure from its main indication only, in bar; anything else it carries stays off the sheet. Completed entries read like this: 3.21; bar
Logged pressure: 1; bar
